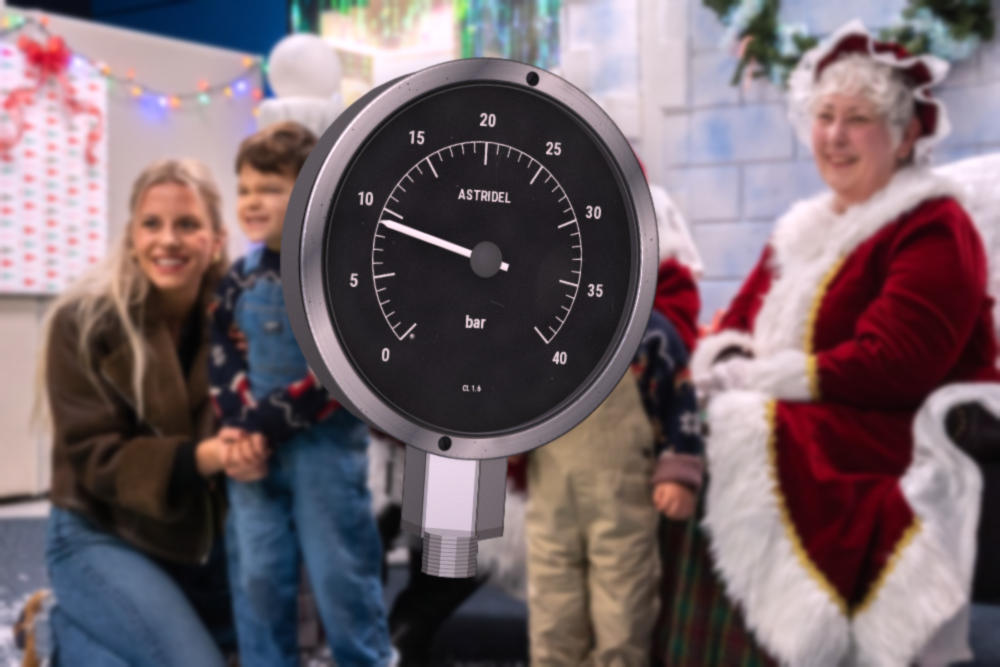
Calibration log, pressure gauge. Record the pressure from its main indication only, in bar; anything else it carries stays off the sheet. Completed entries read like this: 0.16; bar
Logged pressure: 9; bar
